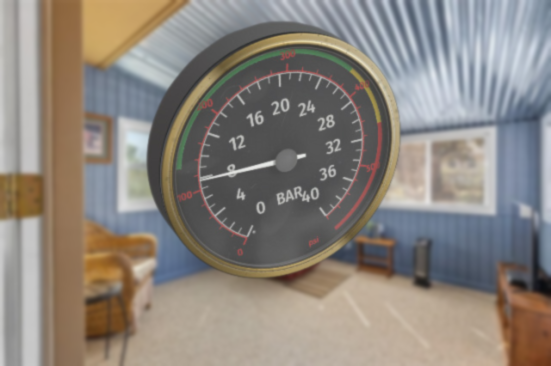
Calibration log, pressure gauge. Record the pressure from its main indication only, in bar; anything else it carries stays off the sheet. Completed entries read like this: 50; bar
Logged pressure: 8; bar
